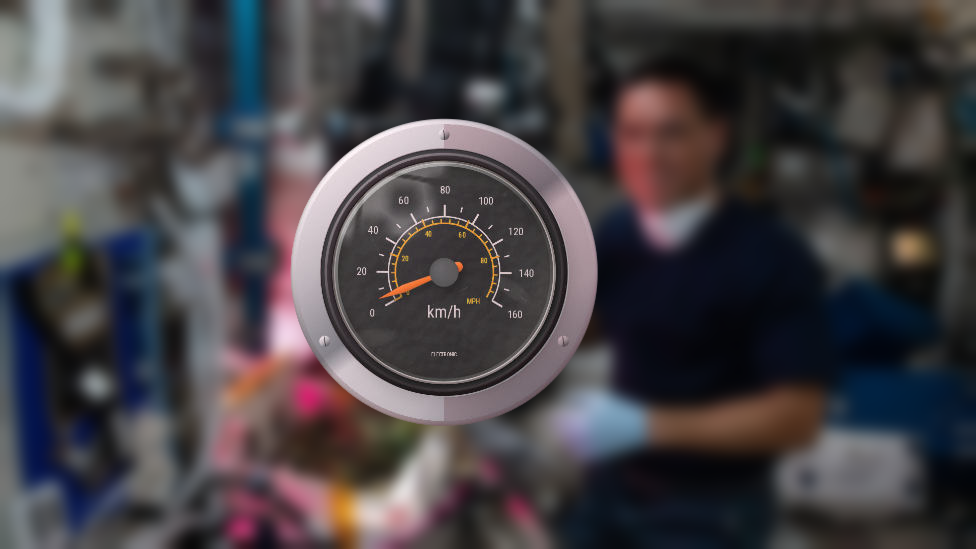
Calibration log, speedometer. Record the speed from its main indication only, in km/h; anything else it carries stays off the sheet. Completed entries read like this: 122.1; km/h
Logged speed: 5; km/h
